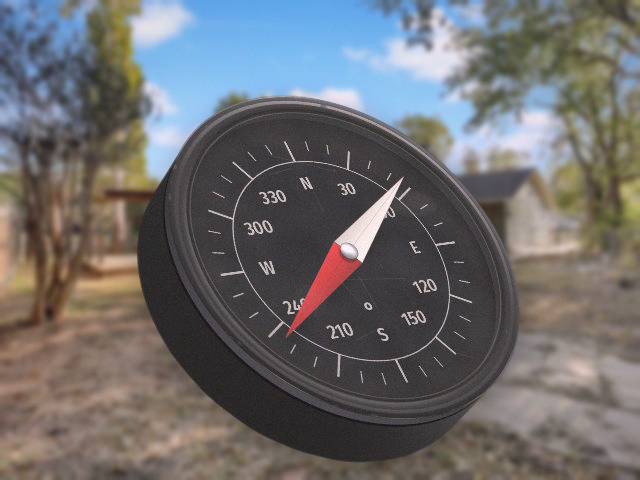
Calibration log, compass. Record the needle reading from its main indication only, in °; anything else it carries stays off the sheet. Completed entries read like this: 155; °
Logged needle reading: 235; °
